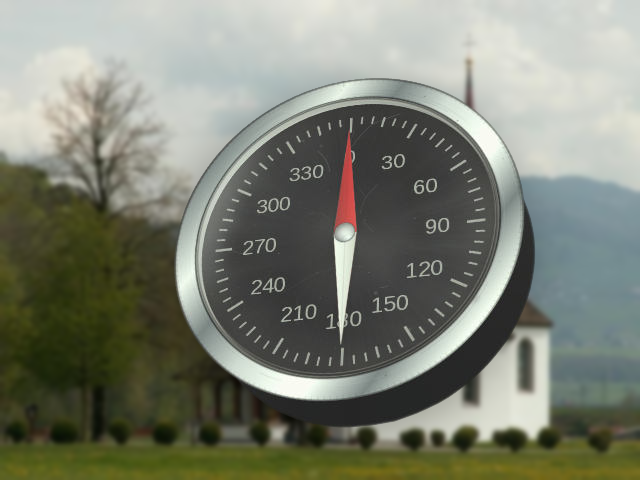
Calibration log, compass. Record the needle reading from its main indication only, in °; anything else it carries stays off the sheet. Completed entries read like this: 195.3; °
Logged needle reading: 0; °
